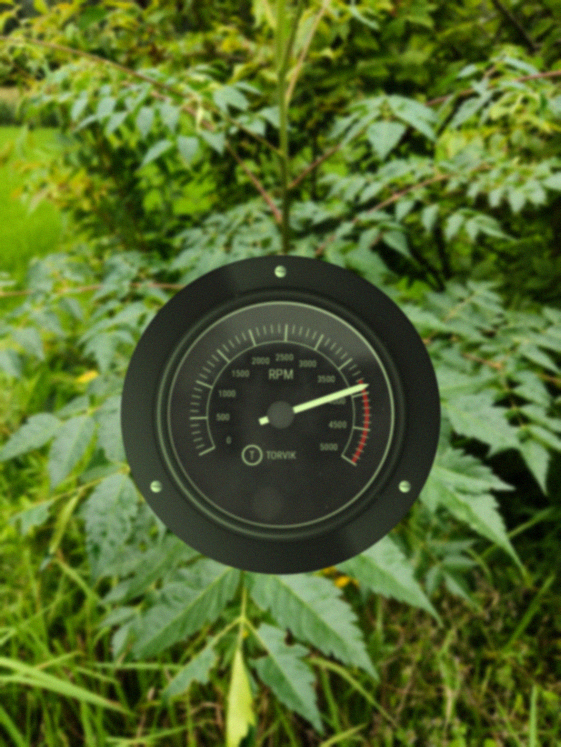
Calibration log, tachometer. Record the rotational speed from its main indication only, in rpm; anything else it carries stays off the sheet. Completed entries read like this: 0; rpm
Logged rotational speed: 3900; rpm
